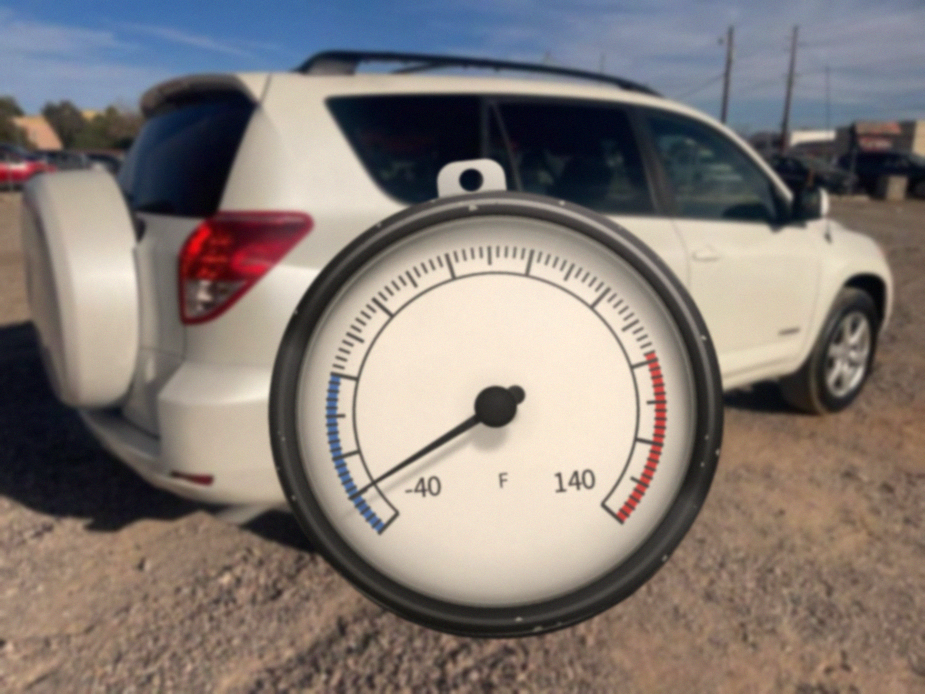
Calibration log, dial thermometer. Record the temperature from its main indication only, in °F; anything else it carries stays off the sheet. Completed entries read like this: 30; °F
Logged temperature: -30; °F
